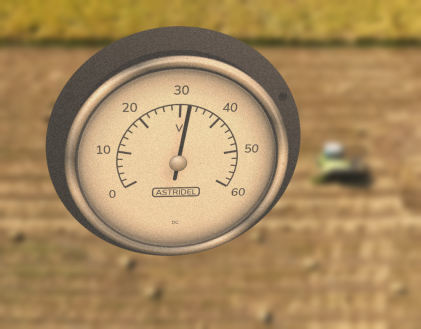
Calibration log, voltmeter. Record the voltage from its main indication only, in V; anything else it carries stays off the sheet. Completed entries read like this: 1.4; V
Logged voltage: 32; V
